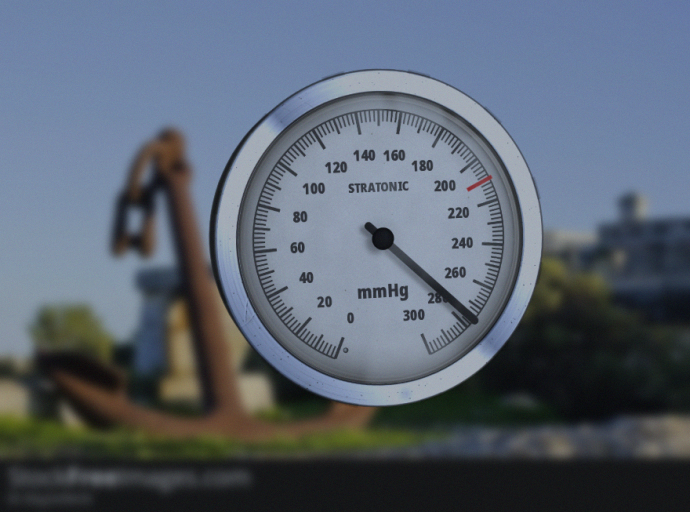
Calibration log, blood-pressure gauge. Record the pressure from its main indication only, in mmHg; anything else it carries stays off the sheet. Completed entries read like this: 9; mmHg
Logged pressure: 276; mmHg
